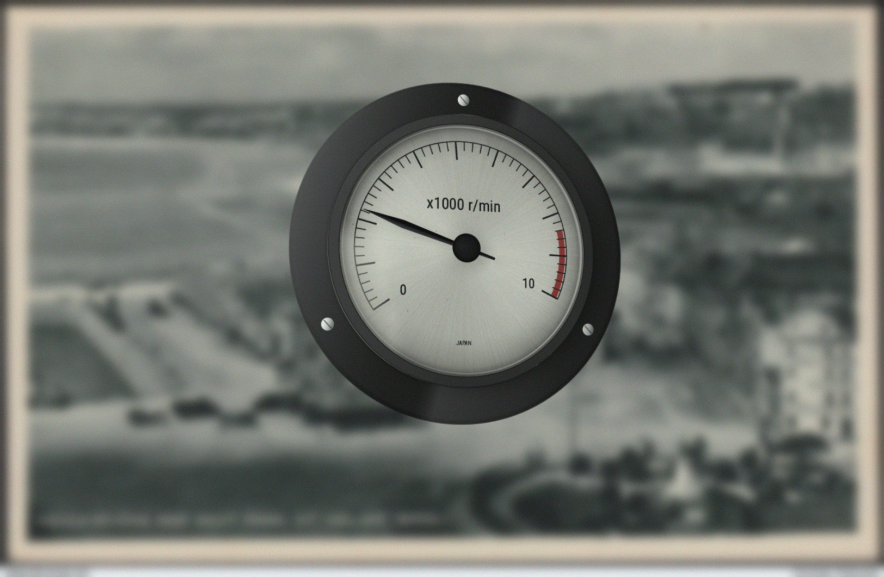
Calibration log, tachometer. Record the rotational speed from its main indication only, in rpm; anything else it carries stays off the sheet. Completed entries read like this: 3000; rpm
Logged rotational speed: 2200; rpm
